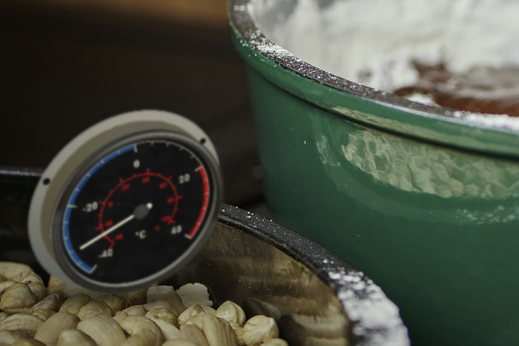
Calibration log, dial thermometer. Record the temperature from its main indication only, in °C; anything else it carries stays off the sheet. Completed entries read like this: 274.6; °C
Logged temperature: -32; °C
